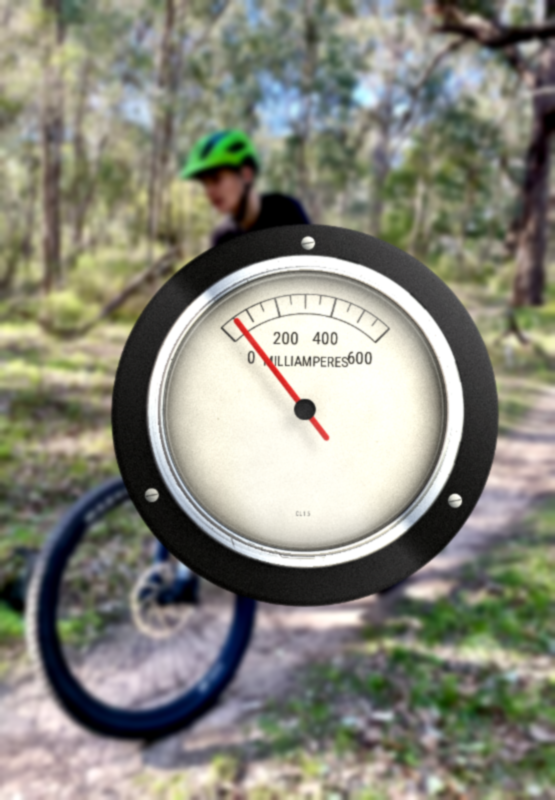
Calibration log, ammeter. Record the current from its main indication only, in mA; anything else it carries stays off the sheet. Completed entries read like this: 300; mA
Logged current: 50; mA
